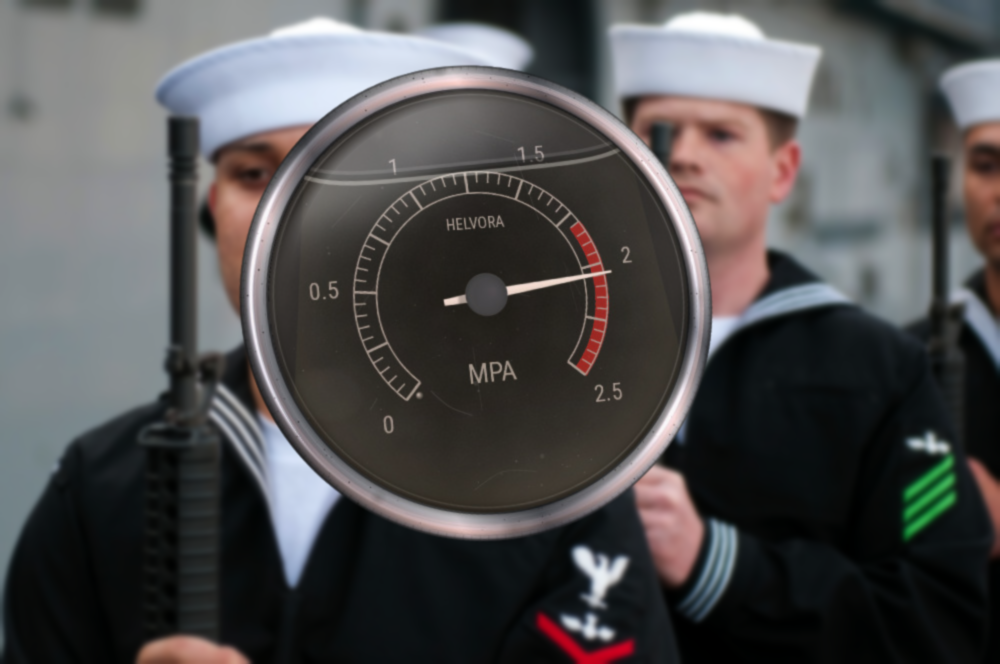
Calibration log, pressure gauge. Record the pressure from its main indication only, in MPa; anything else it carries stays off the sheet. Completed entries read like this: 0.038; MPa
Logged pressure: 2.05; MPa
